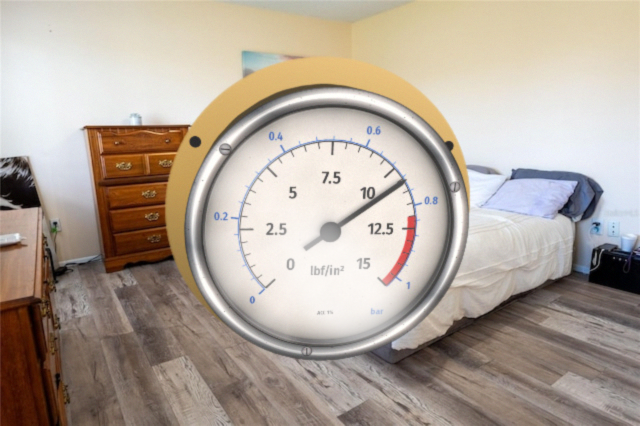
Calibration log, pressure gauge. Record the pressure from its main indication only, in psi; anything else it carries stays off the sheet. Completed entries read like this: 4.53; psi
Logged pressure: 10.5; psi
